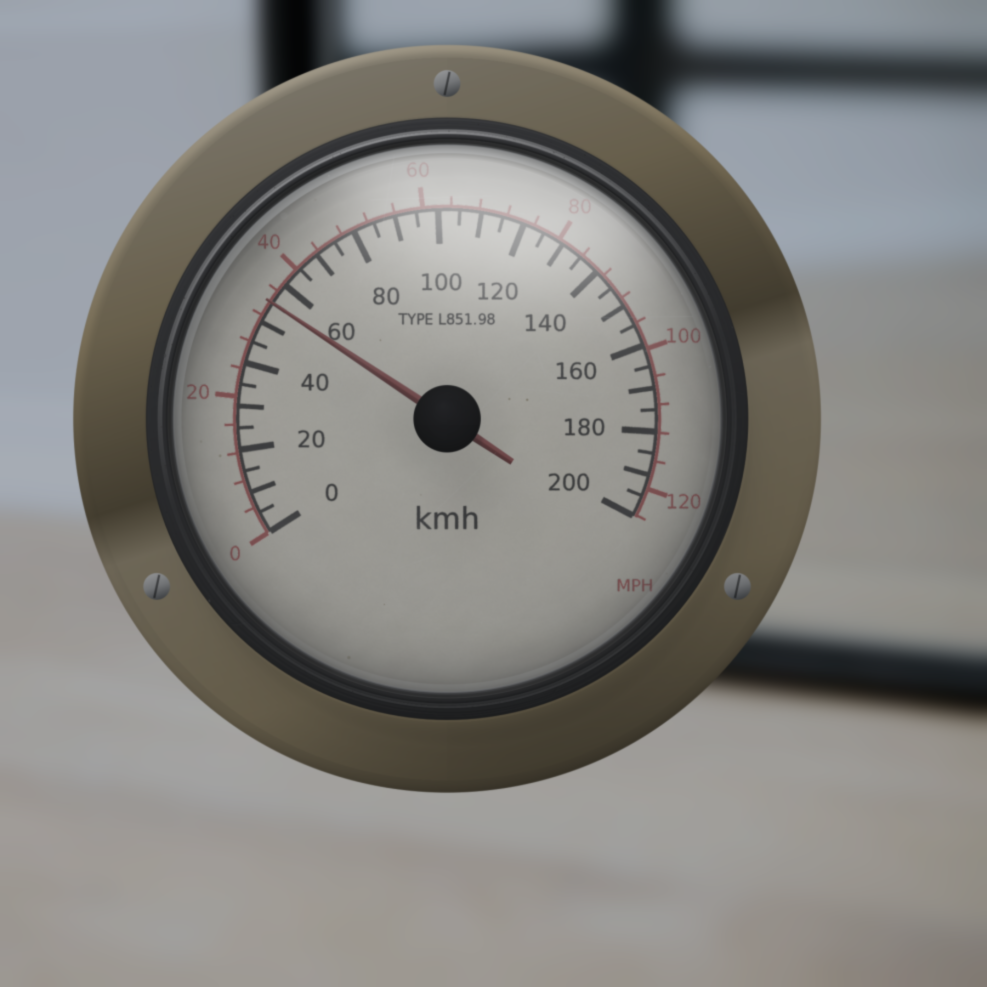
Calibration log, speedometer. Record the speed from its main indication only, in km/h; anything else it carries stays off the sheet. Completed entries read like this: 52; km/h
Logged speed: 55; km/h
